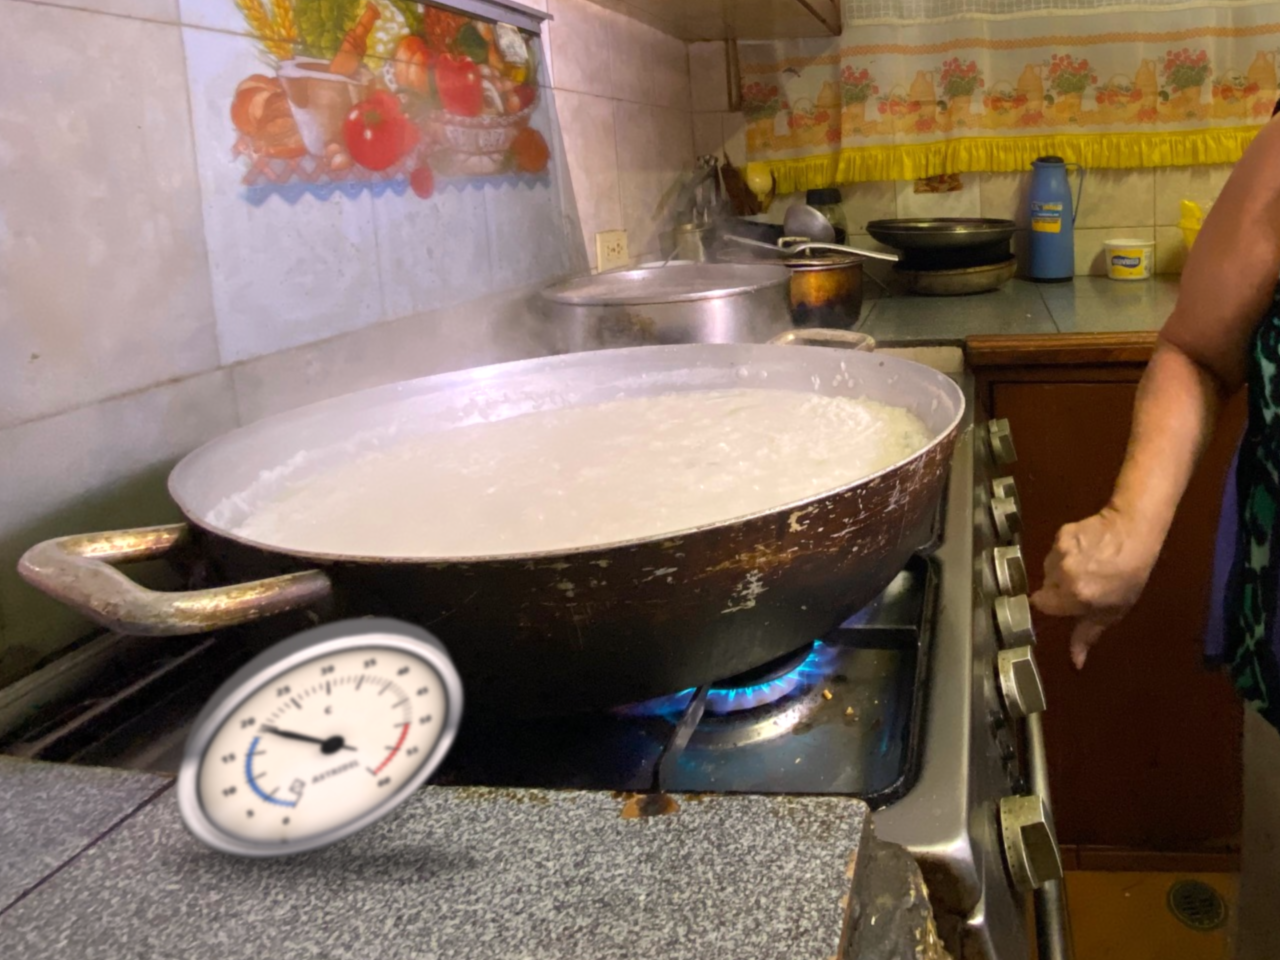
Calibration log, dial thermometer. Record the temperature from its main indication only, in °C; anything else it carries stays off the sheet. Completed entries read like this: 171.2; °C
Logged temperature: 20; °C
